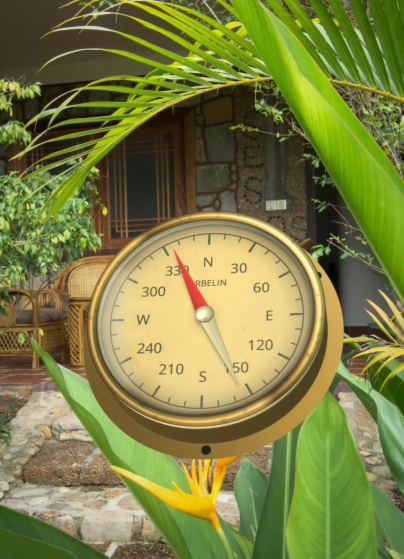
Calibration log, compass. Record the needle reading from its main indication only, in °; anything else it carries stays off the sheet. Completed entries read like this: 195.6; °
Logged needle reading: 335; °
